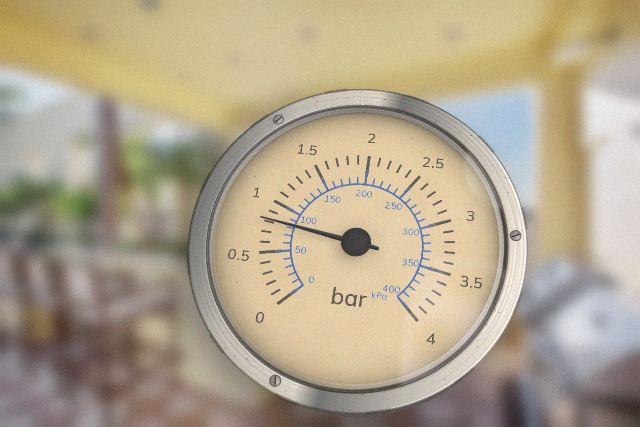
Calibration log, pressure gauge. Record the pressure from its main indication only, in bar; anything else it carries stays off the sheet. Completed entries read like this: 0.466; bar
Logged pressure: 0.8; bar
